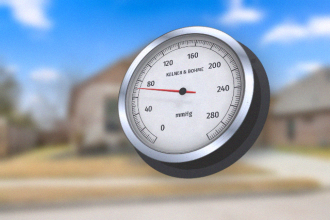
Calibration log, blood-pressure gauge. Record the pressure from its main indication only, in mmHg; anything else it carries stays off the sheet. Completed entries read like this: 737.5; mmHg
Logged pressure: 70; mmHg
